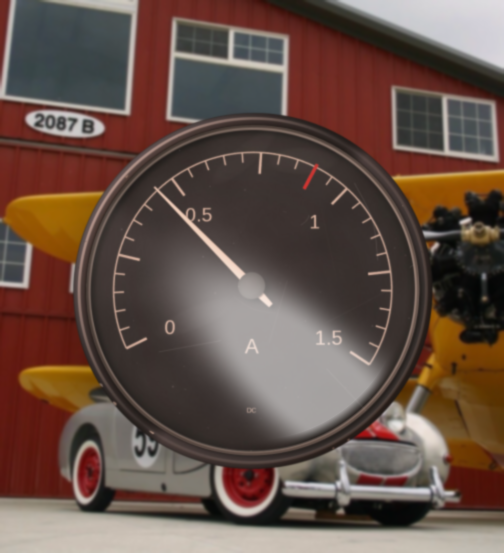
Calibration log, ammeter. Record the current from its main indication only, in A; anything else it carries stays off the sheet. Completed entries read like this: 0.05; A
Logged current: 0.45; A
